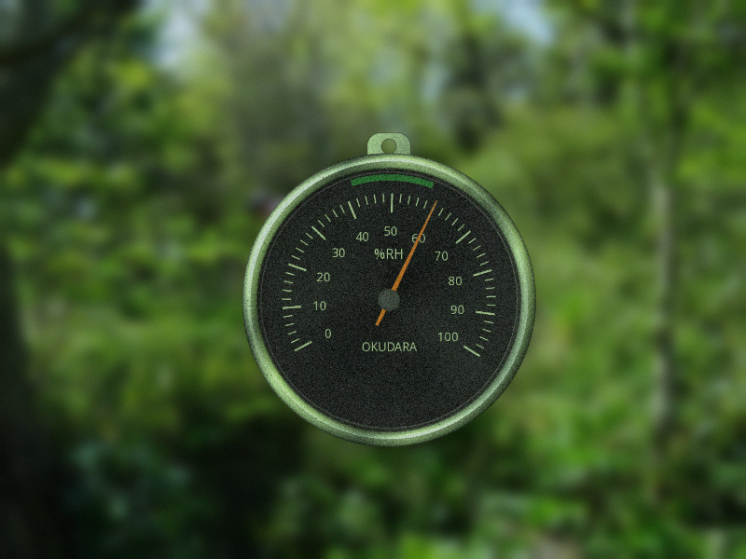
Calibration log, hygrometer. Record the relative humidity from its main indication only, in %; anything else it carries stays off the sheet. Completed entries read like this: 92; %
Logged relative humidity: 60; %
